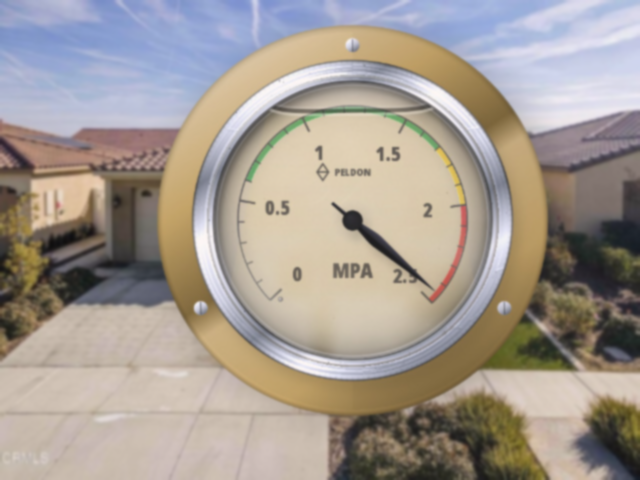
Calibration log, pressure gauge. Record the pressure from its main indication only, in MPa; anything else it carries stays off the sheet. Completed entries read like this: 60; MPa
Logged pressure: 2.45; MPa
